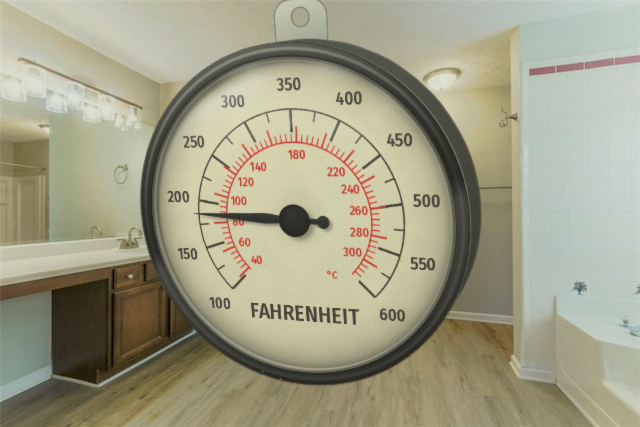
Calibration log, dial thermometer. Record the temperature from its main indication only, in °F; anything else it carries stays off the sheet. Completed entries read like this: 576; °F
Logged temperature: 187.5; °F
